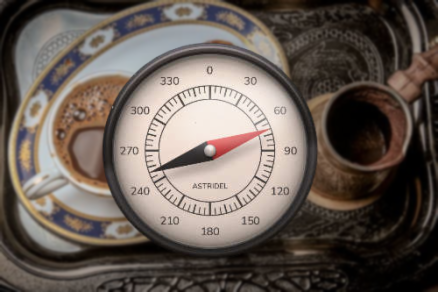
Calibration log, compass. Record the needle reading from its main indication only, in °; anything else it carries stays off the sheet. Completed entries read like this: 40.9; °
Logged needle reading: 70; °
